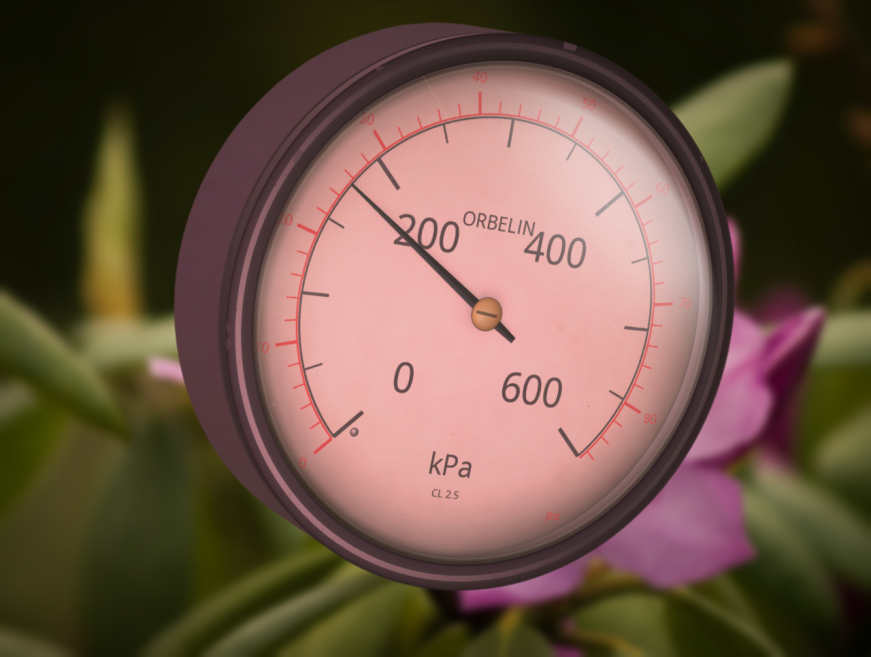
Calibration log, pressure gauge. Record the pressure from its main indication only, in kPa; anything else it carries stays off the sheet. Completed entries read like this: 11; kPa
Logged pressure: 175; kPa
